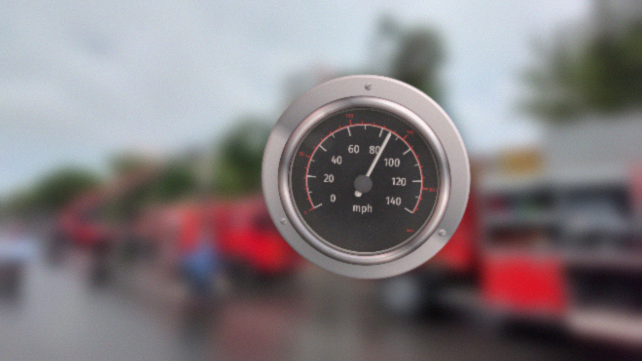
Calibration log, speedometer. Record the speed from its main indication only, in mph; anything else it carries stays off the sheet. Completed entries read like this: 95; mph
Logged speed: 85; mph
